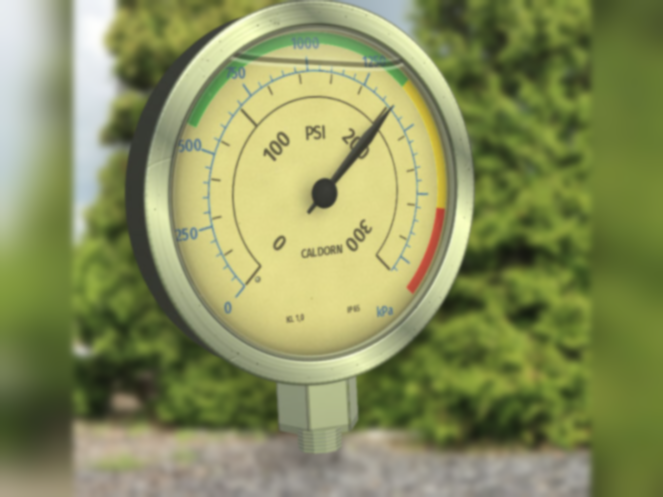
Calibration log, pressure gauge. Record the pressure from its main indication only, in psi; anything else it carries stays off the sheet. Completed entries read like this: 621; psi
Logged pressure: 200; psi
